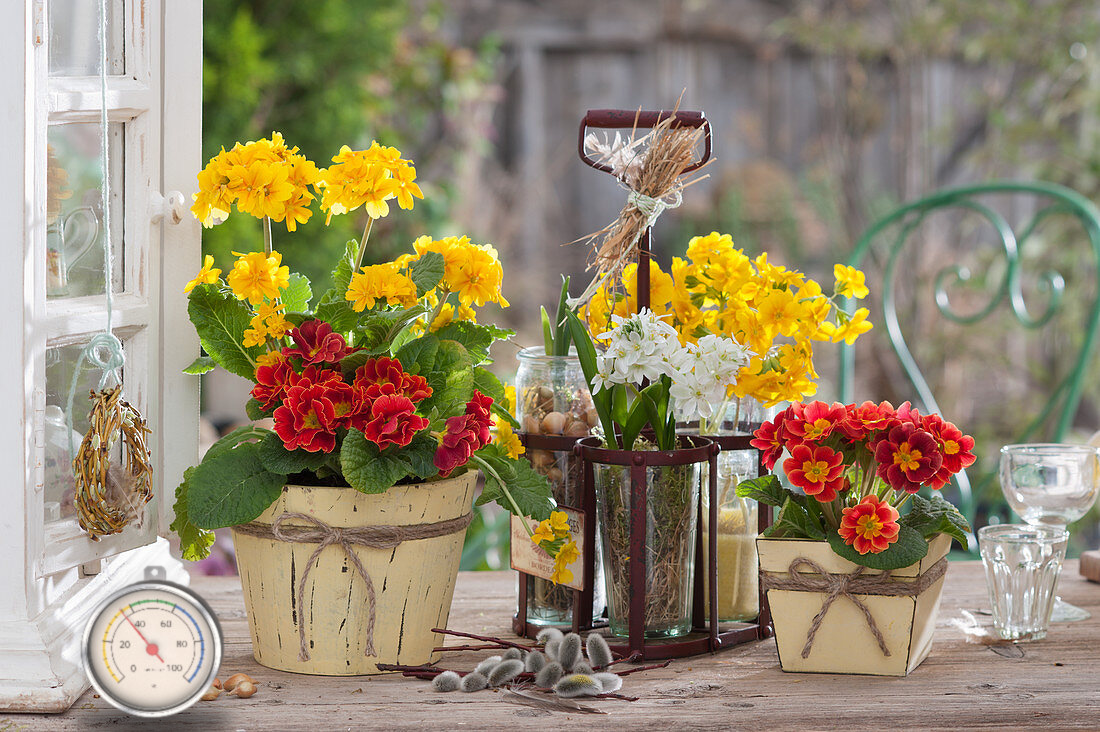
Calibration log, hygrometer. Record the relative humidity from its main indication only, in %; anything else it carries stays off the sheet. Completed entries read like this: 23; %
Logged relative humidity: 36; %
